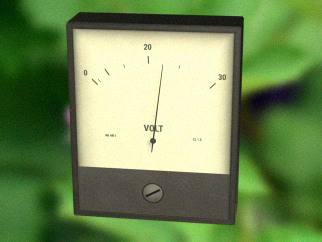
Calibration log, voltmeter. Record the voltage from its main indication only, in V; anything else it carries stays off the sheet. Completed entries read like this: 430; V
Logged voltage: 22.5; V
